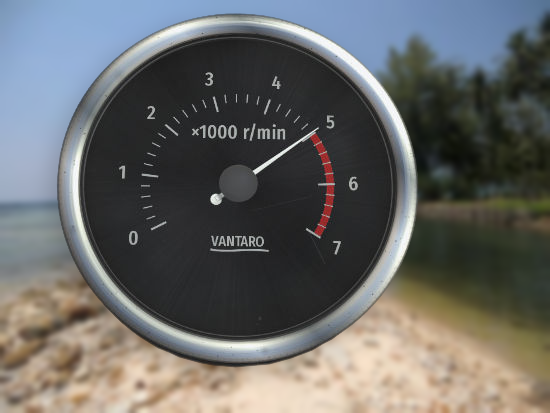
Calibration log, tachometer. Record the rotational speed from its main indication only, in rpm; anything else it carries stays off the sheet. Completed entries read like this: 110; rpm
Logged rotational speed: 5000; rpm
